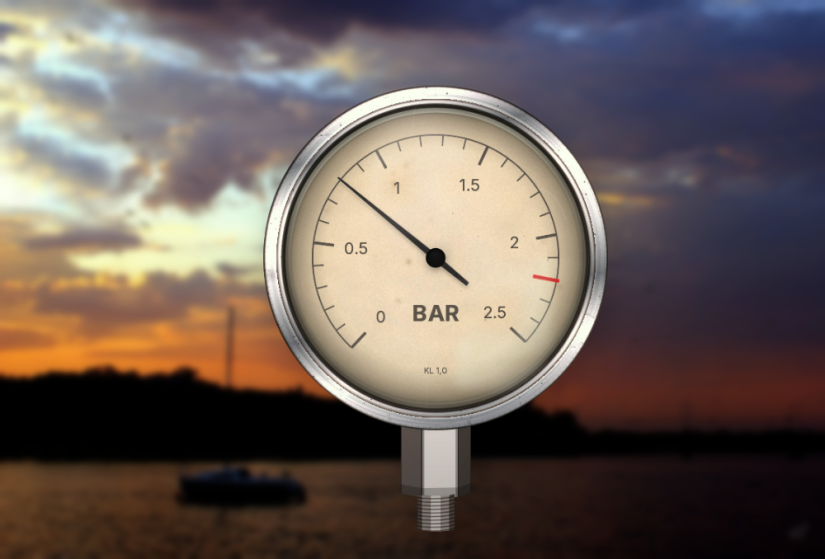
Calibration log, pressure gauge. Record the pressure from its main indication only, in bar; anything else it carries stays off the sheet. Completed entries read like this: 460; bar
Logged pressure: 0.8; bar
